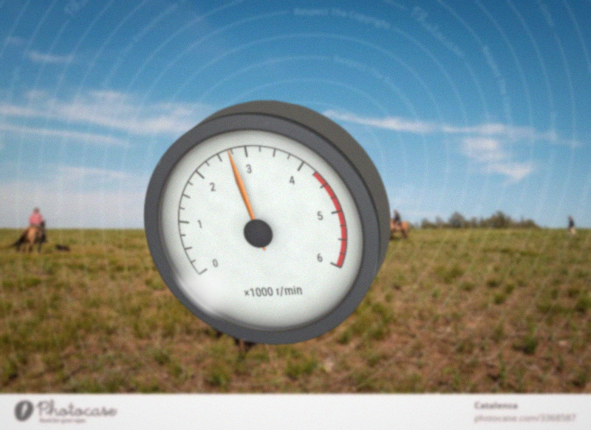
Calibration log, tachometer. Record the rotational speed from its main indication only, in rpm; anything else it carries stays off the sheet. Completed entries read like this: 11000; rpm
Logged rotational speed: 2750; rpm
